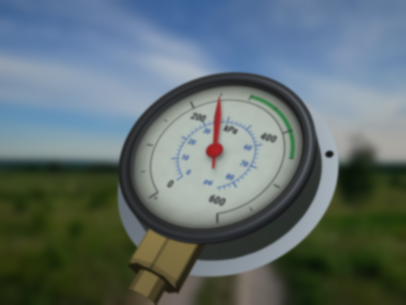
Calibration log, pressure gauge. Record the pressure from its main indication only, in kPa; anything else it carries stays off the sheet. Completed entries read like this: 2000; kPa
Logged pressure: 250; kPa
